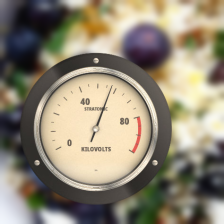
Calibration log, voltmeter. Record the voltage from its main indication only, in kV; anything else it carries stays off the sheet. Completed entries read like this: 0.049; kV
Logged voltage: 57.5; kV
